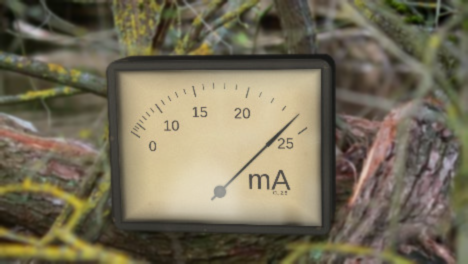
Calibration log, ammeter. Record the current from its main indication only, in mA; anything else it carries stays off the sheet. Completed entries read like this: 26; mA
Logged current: 24; mA
